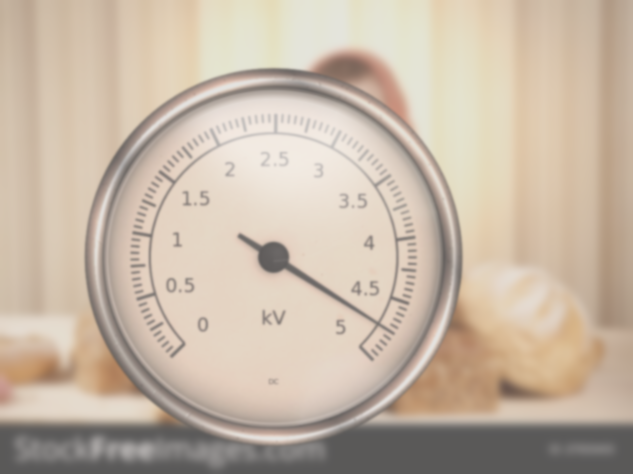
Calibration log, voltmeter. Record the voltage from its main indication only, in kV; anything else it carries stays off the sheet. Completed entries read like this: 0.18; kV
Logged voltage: 4.75; kV
